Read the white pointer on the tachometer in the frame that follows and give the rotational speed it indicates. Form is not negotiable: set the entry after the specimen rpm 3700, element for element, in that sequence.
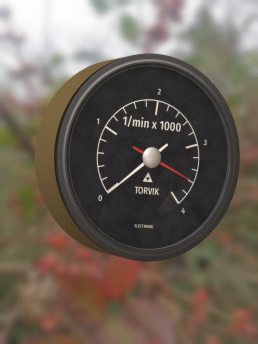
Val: rpm 0
